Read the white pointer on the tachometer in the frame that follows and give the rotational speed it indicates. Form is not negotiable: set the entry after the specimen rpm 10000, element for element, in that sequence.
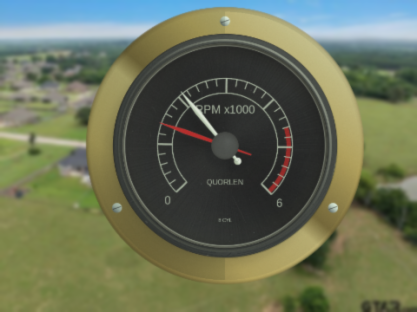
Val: rpm 2100
